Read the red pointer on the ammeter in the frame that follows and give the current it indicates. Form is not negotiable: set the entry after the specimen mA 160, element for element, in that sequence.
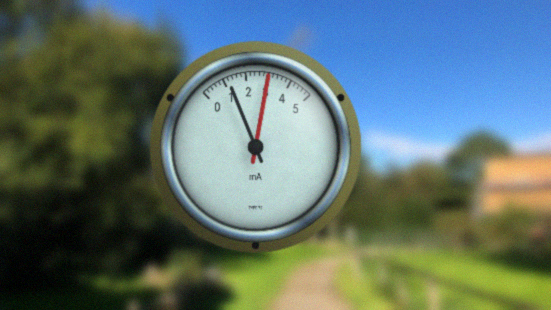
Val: mA 3
